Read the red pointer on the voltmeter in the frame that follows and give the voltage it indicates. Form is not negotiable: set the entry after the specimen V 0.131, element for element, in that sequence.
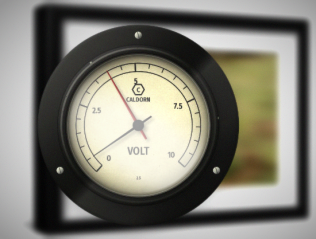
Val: V 4
